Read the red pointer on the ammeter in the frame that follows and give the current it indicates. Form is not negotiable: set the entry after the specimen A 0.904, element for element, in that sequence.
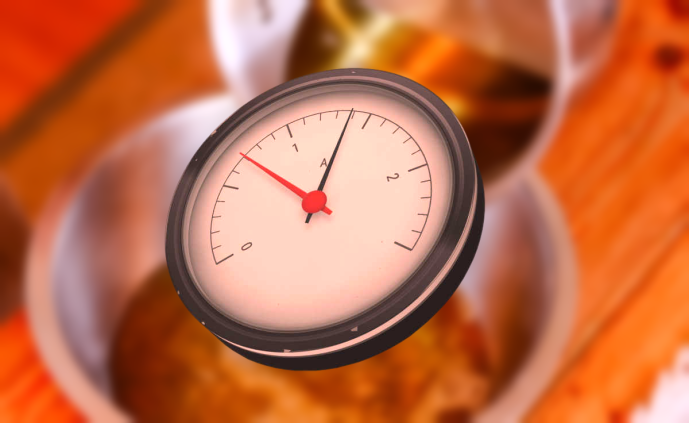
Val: A 0.7
